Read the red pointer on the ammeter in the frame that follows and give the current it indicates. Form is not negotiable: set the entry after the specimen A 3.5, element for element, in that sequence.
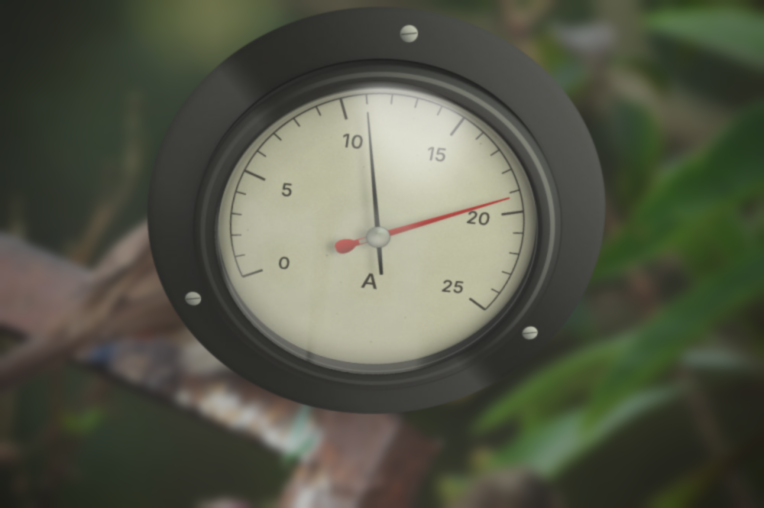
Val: A 19
